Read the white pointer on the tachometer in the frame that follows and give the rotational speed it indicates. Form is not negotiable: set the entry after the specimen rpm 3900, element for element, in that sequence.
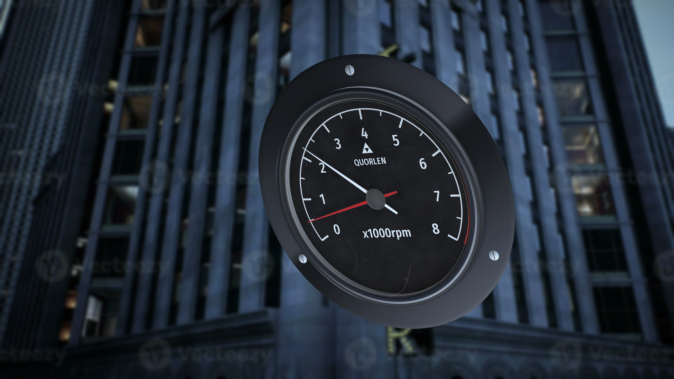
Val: rpm 2250
